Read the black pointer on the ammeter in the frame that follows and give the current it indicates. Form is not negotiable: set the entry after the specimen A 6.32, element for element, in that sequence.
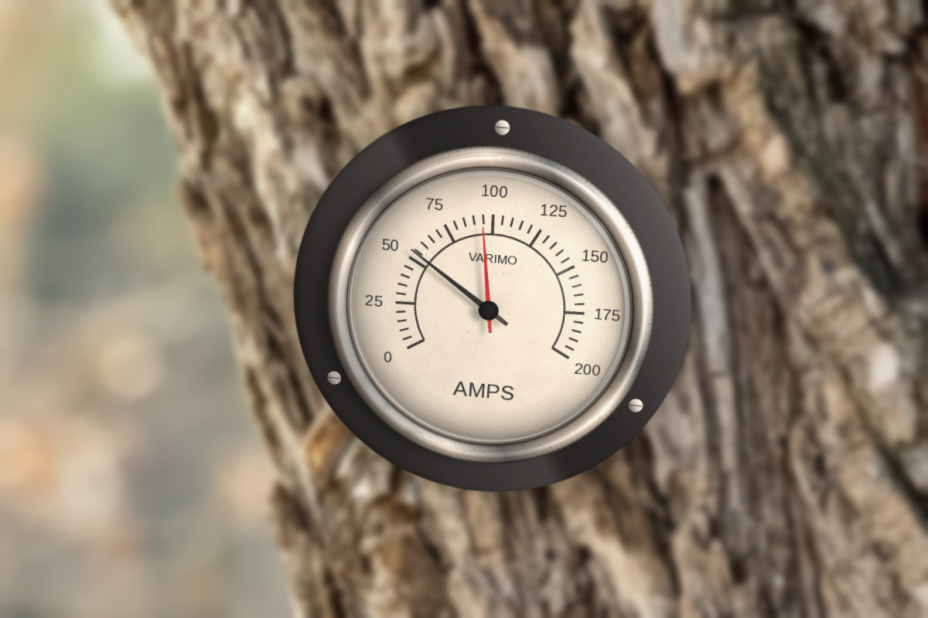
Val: A 55
